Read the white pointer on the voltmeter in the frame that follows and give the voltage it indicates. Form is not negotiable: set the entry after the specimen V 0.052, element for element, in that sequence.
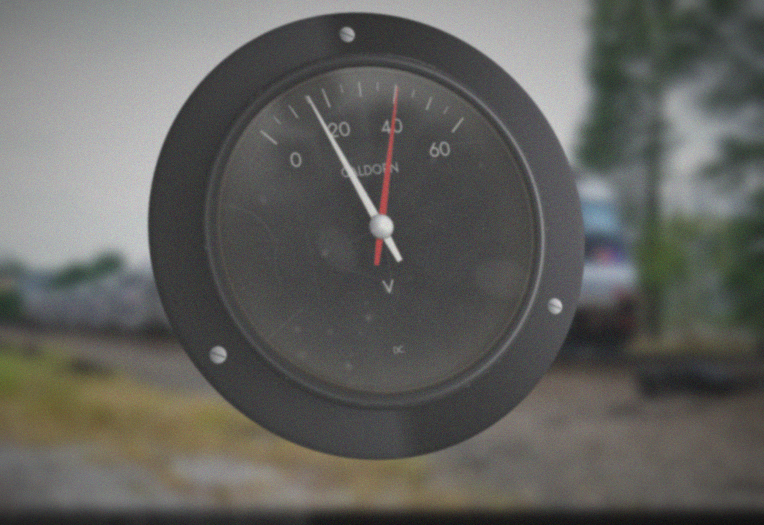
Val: V 15
